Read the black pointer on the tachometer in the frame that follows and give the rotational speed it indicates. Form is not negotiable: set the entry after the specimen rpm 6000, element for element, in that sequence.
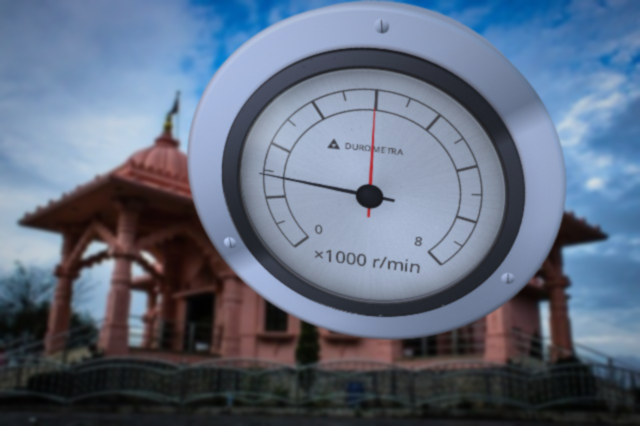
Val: rpm 1500
